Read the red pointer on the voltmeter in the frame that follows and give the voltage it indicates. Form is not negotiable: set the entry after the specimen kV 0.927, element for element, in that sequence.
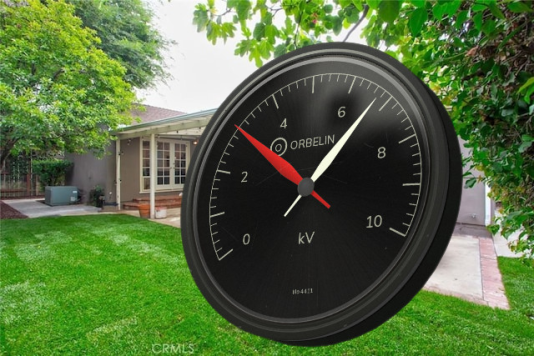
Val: kV 3
